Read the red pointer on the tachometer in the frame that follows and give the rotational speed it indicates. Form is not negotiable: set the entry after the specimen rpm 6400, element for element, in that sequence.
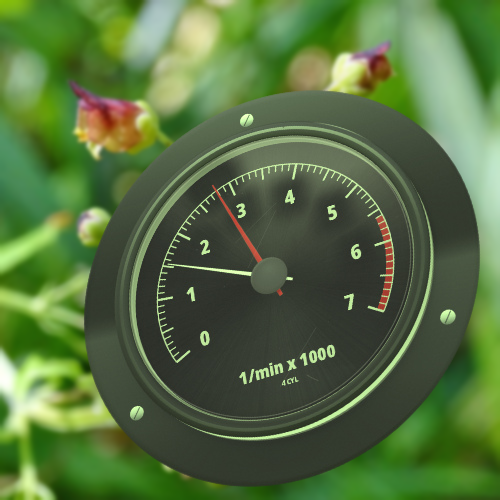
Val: rpm 2800
